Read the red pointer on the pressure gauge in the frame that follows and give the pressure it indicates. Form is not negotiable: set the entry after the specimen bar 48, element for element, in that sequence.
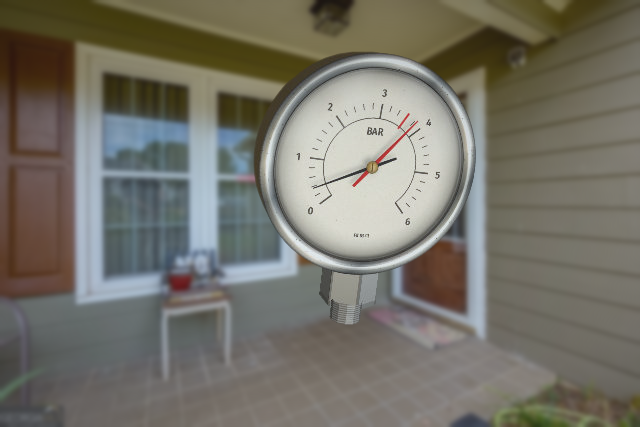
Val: bar 3.8
